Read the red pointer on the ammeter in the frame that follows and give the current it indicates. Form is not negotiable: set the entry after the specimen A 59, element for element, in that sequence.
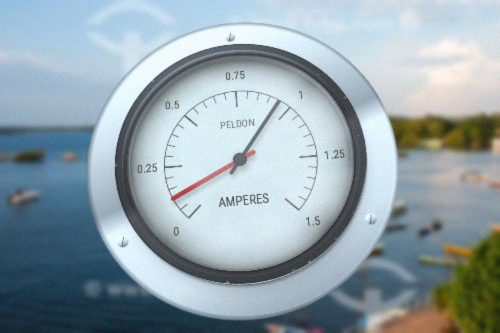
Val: A 0.1
